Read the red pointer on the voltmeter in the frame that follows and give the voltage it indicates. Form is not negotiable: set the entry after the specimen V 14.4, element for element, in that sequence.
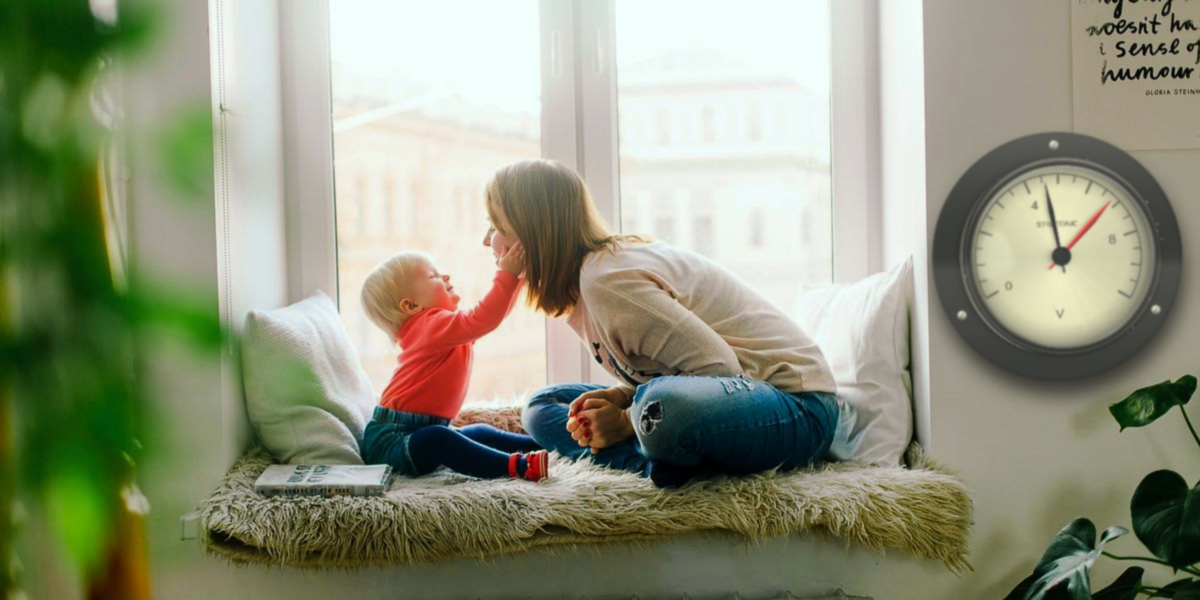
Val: V 6.75
